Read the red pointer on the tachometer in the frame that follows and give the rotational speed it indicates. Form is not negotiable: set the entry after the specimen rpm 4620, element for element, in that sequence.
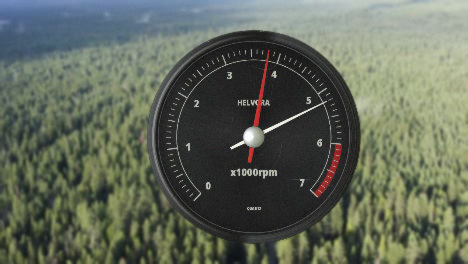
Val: rpm 3800
